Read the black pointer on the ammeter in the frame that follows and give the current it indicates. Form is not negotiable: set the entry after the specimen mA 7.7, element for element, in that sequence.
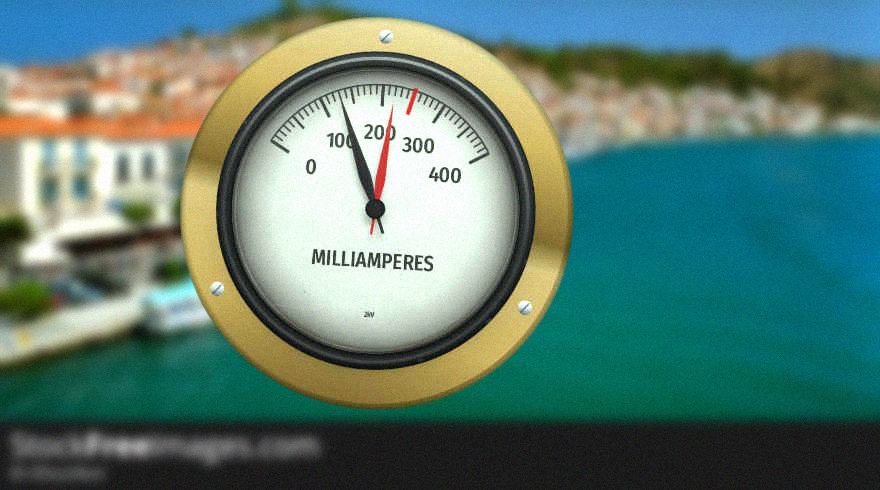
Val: mA 130
